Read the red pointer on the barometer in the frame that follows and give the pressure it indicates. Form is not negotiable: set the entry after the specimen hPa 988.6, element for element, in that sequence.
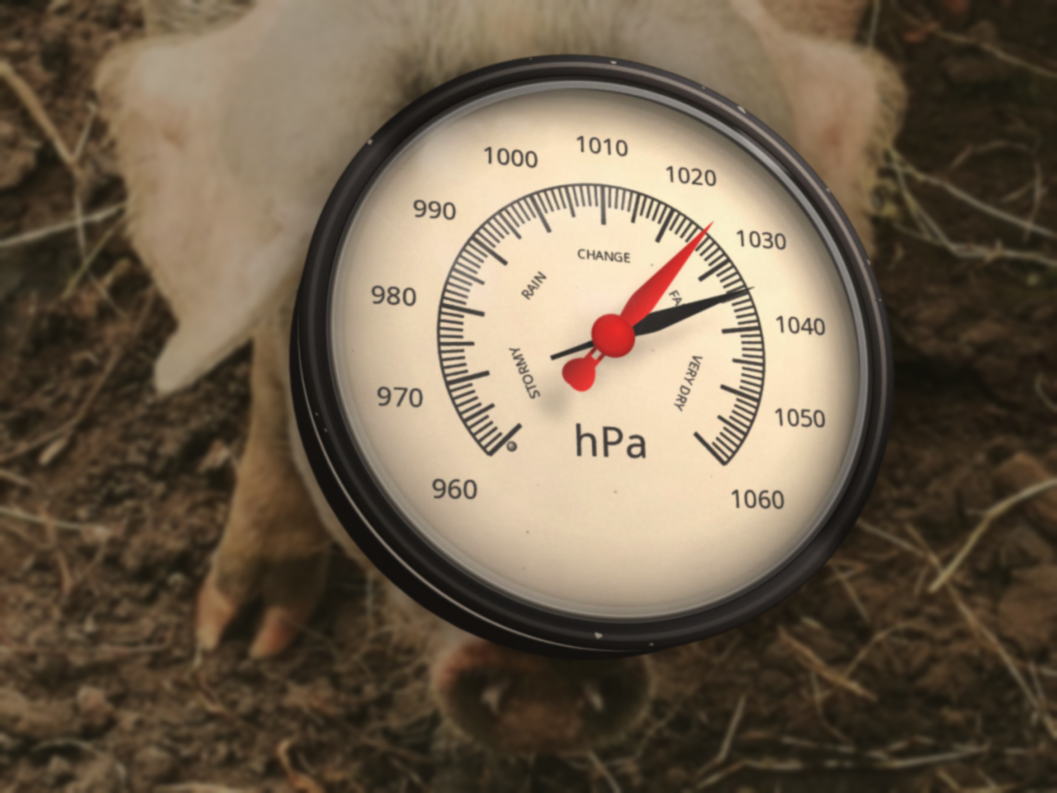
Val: hPa 1025
